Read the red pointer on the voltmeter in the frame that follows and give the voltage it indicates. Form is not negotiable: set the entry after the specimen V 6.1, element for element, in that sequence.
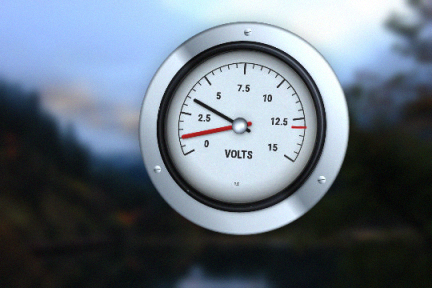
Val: V 1
